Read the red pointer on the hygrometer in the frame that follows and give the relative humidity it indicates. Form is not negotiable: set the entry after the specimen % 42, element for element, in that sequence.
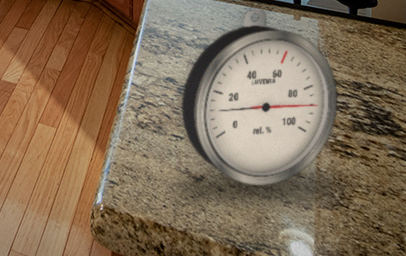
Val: % 88
